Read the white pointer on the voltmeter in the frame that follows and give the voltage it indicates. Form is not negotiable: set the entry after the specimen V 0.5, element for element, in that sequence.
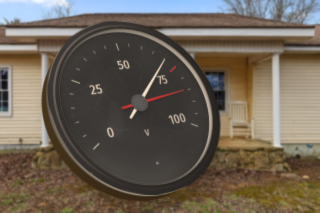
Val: V 70
